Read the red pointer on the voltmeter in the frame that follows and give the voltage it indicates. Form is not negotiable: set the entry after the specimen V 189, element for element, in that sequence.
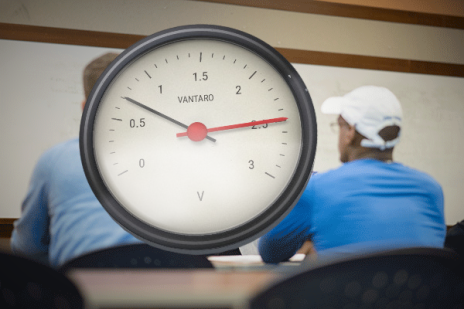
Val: V 2.5
